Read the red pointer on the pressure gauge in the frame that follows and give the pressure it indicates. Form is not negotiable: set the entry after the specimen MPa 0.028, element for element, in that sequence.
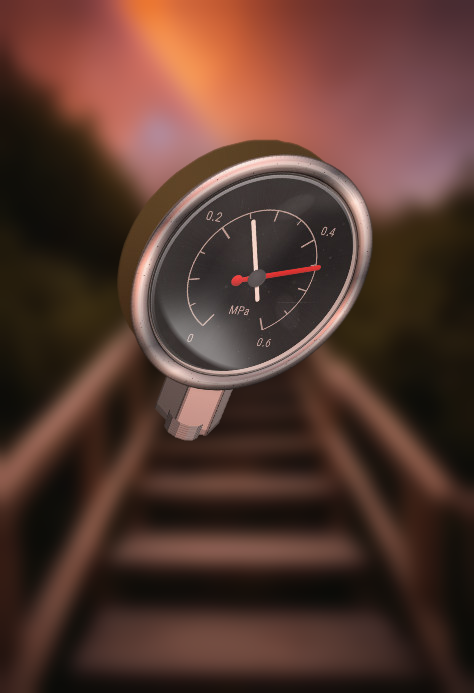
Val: MPa 0.45
